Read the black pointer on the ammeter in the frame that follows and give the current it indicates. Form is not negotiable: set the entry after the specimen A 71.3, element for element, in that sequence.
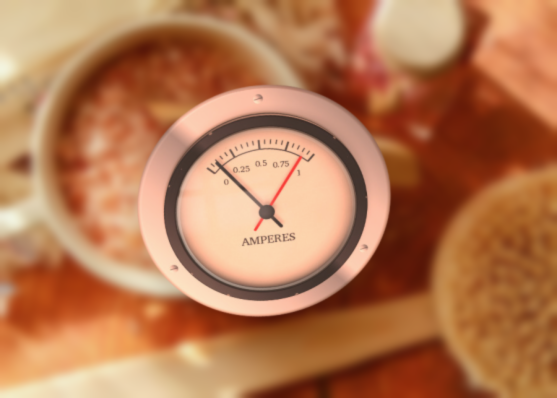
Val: A 0.1
